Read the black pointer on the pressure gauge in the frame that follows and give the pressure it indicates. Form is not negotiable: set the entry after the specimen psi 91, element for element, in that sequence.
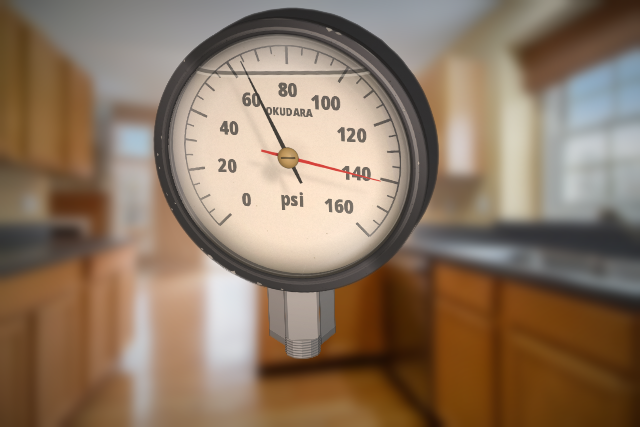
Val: psi 65
